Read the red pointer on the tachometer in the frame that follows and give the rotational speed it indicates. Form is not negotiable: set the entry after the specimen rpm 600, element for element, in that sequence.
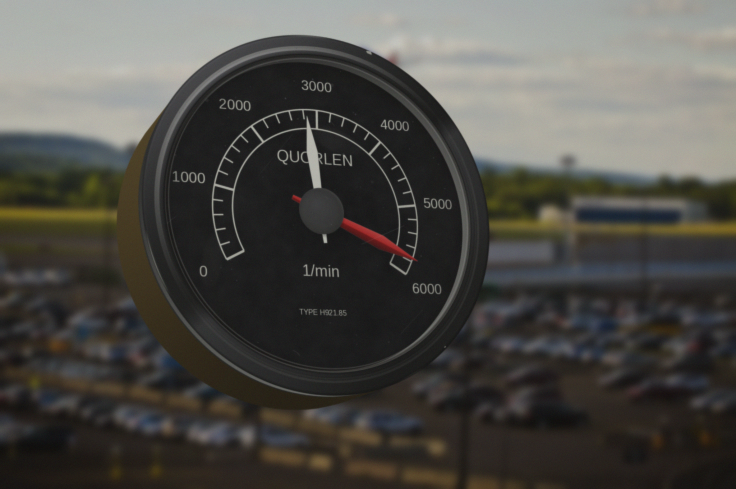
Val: rpm 5800
